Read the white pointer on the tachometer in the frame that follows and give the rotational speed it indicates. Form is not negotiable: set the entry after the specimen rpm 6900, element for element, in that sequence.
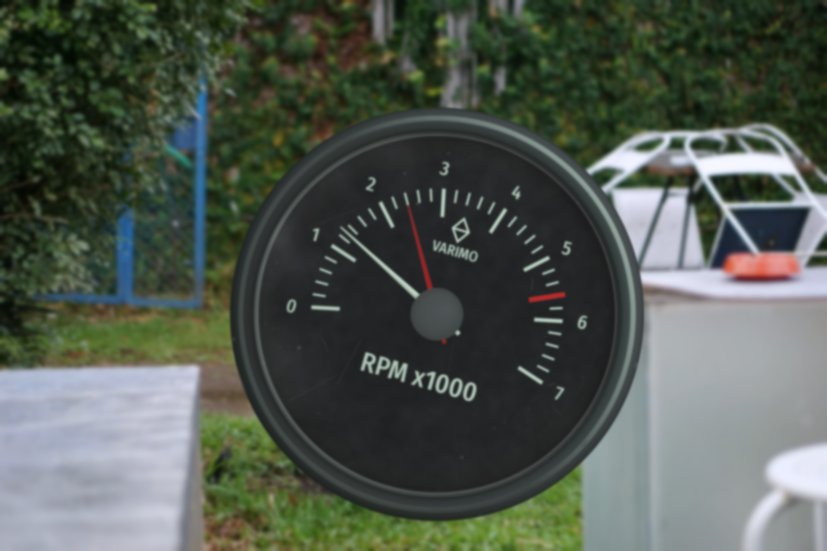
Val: rpm 1300
